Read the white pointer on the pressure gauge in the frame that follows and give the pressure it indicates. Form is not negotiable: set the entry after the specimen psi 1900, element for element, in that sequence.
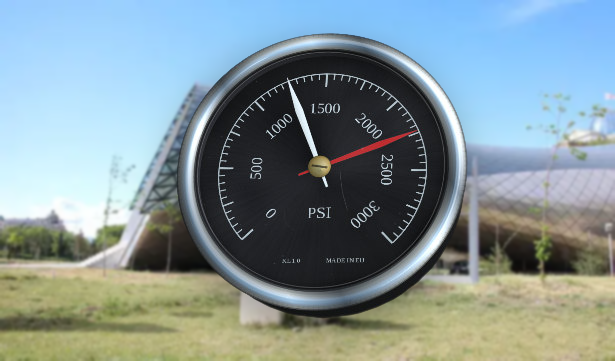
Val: psi 1250
